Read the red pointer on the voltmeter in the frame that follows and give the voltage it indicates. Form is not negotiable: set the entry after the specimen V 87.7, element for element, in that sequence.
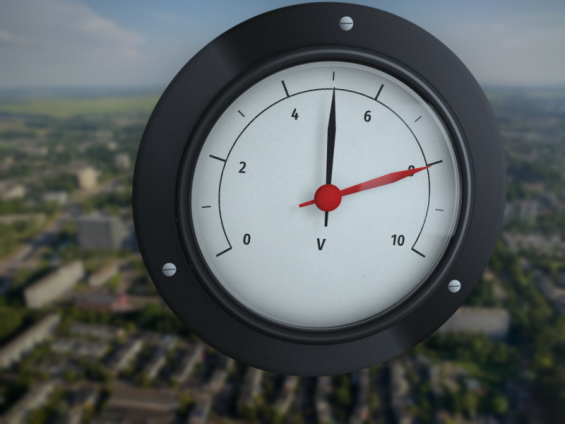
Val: V 8
